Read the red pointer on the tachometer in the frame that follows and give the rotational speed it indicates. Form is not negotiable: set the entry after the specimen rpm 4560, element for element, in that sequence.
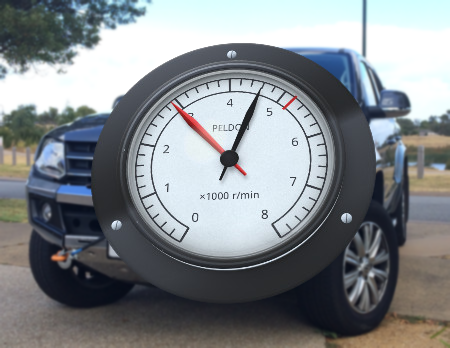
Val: rpm 2900
